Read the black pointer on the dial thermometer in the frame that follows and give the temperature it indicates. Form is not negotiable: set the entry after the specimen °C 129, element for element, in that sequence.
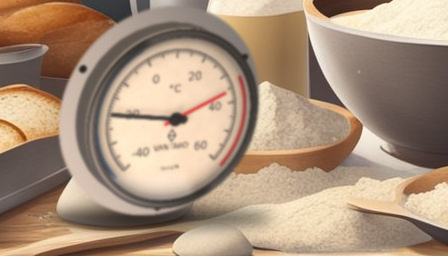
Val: °C -20
